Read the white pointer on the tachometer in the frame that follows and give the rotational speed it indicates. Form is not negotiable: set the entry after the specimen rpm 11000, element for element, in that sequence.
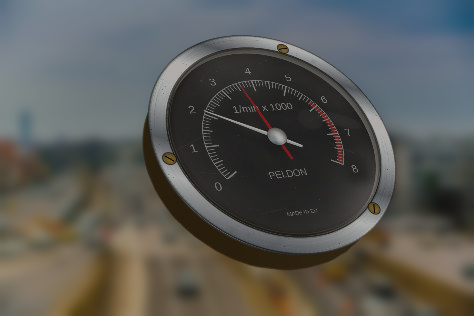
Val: rpm 2000
